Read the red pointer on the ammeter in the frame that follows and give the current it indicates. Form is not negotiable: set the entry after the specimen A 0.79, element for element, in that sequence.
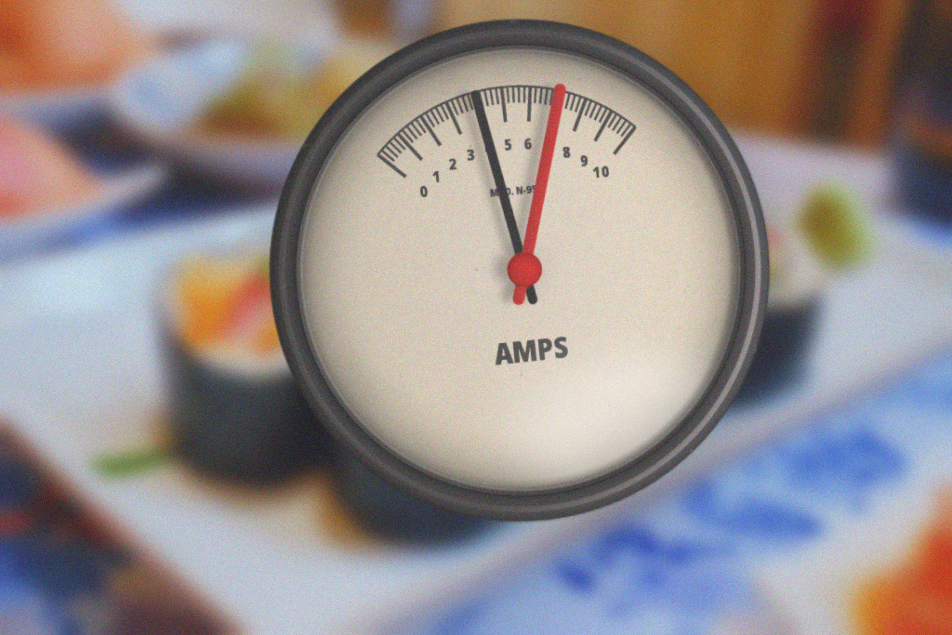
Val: A 7
